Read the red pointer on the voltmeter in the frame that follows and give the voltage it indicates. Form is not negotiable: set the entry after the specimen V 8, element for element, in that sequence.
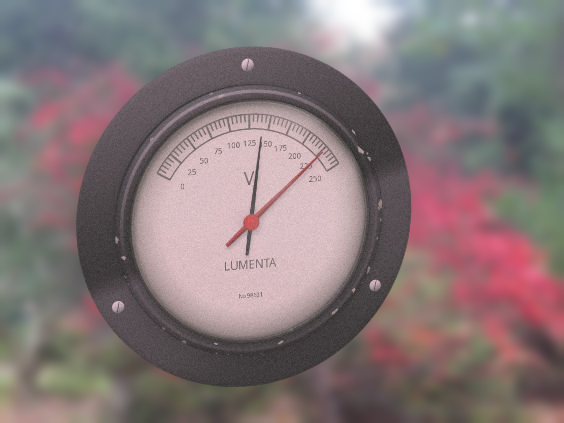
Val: V 225
